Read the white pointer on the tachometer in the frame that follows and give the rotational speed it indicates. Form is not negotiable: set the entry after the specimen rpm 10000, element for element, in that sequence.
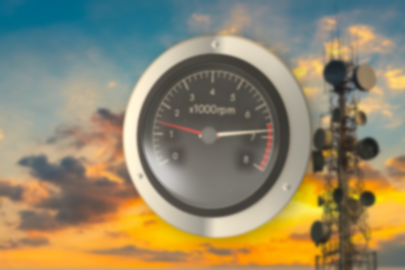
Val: rpm 6800
